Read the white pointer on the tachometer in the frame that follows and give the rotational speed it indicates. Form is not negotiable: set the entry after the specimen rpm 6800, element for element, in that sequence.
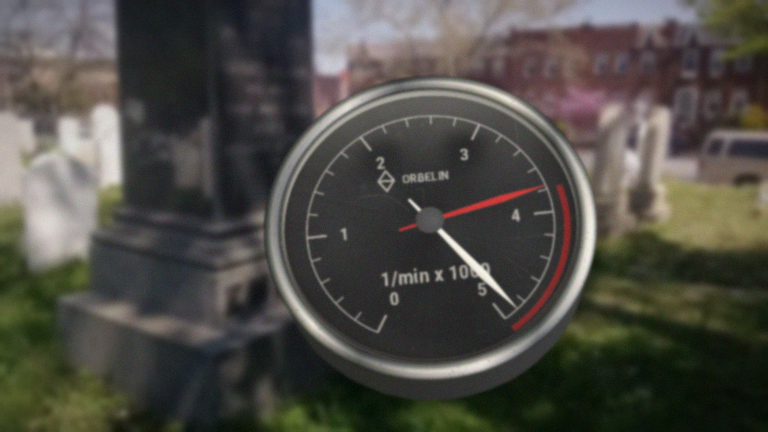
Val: rpm 4900
